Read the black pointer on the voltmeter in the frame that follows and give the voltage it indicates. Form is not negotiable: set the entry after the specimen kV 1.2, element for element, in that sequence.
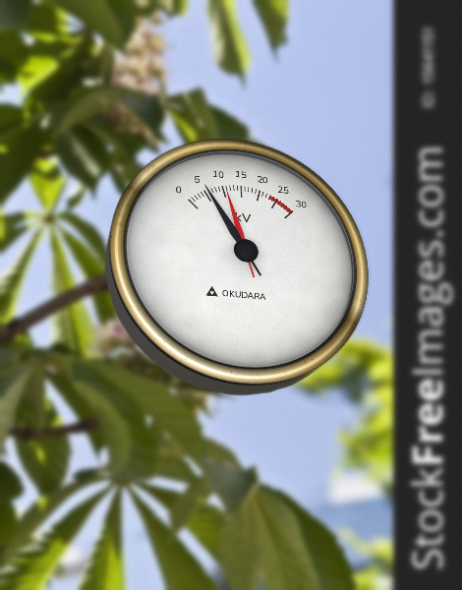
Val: kV 5
